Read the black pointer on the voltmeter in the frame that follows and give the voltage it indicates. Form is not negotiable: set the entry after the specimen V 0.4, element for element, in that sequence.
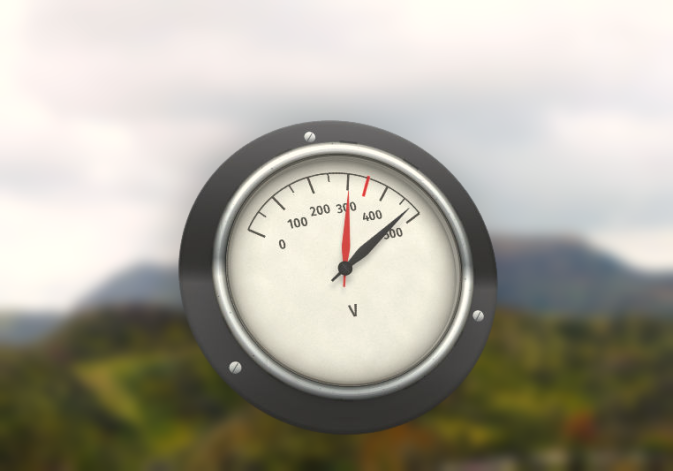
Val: V 475
